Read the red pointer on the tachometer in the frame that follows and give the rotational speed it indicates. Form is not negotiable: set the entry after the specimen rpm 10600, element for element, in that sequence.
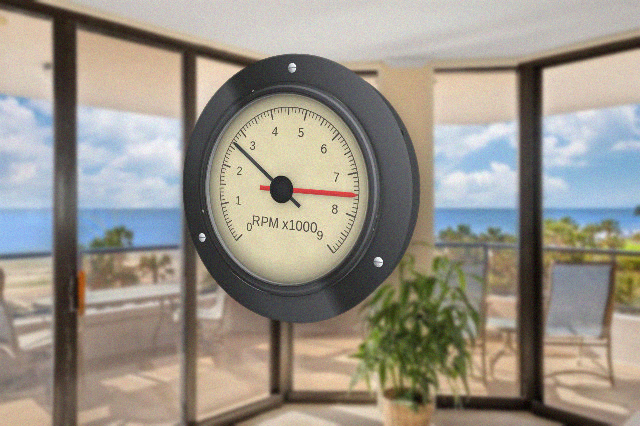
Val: rpm 7500
